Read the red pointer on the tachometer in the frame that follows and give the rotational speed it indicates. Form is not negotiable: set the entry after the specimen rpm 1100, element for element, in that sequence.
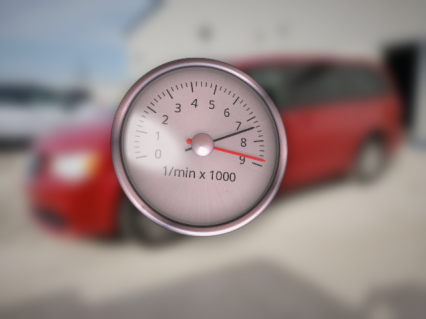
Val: rpm 8800
